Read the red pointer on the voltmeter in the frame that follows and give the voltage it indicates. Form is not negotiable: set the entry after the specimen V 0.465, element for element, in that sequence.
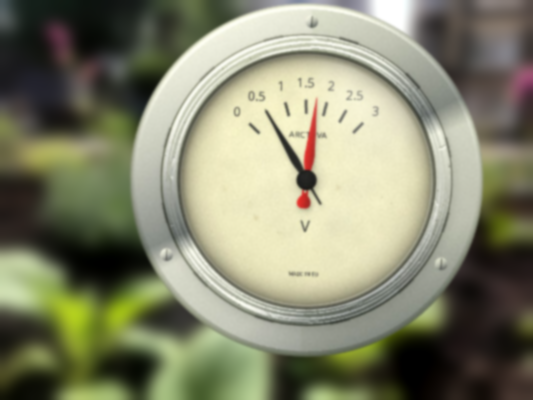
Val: V 1.75
